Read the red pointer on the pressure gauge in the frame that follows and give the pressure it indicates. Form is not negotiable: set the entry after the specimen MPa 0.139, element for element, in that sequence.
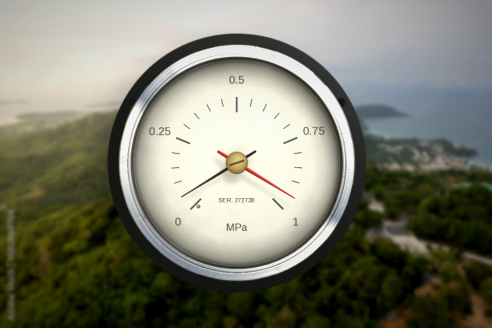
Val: MPa 0.95
